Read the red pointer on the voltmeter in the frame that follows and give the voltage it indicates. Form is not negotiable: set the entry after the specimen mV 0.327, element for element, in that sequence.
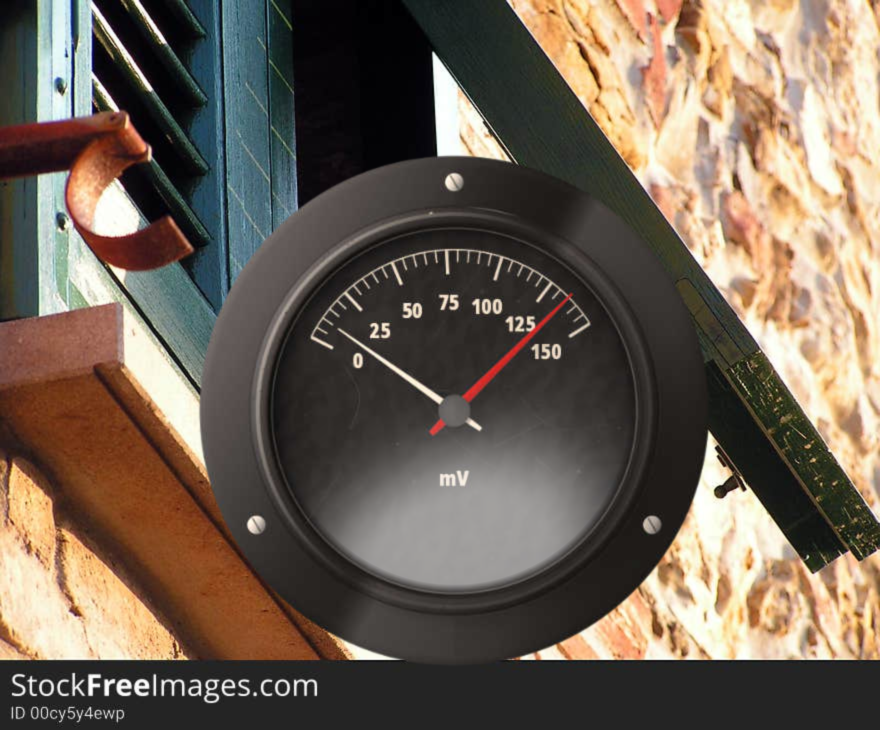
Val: mV 135
